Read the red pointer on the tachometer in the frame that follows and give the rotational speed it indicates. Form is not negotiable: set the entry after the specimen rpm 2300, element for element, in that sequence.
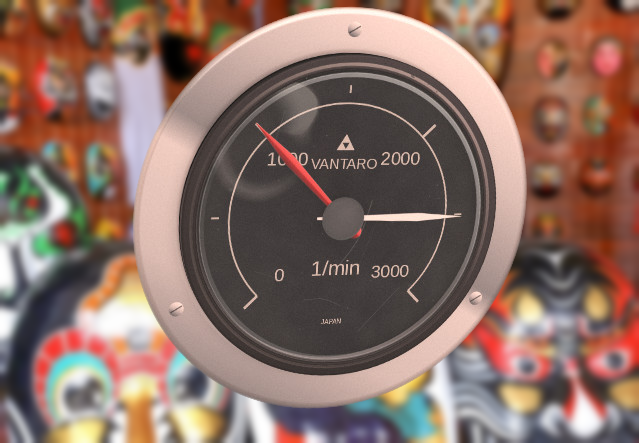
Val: rpm 1000
